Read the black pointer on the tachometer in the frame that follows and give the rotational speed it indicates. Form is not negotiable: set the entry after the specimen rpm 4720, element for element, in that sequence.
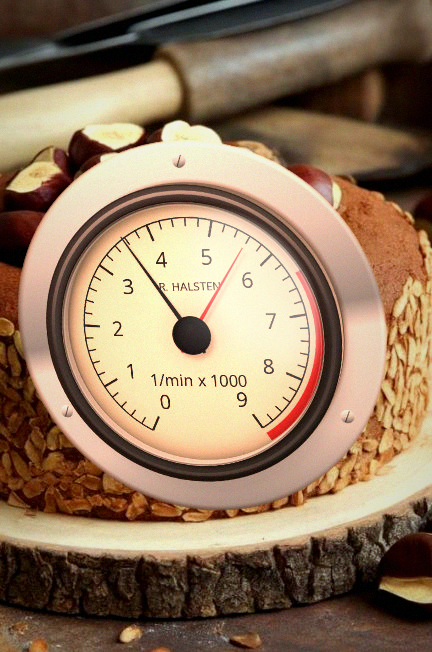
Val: rpm 3600
